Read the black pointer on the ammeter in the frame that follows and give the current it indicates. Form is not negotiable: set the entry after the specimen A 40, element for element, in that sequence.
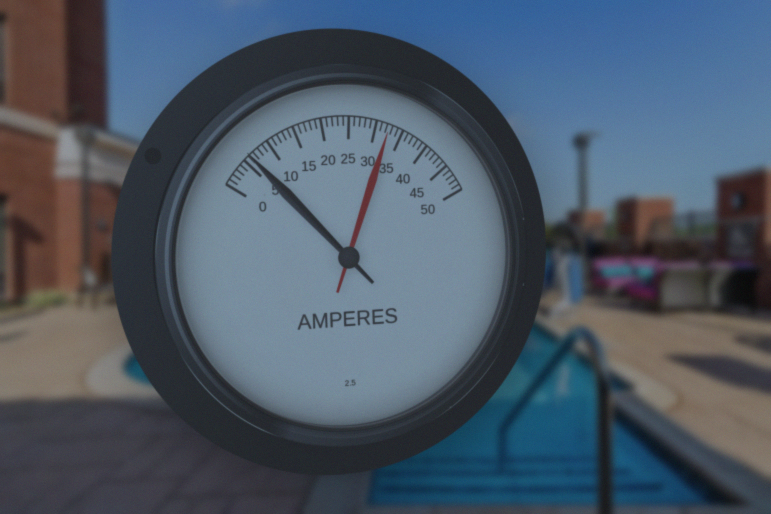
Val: A 6
